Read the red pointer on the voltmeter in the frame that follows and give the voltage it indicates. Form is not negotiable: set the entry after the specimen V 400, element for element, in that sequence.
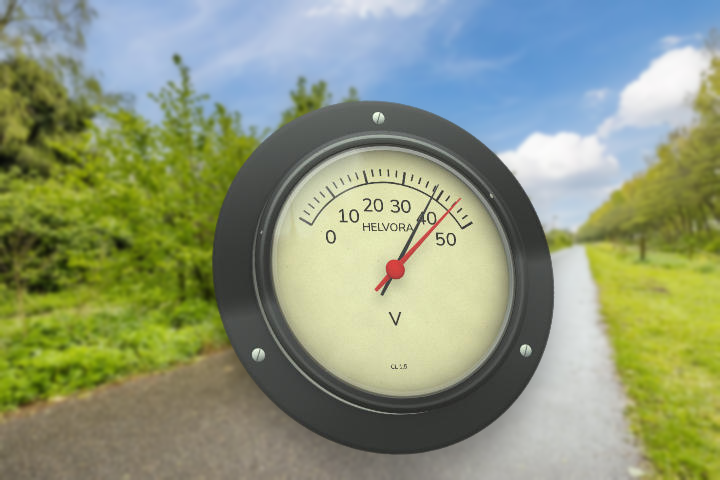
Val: V 44
